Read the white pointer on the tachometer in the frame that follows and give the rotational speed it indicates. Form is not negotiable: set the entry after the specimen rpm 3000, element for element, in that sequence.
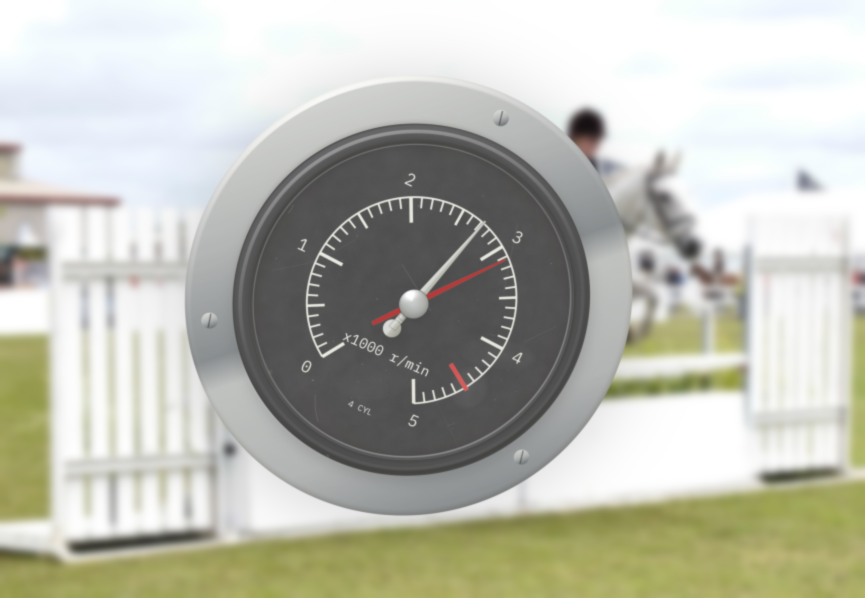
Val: rpm 2700
